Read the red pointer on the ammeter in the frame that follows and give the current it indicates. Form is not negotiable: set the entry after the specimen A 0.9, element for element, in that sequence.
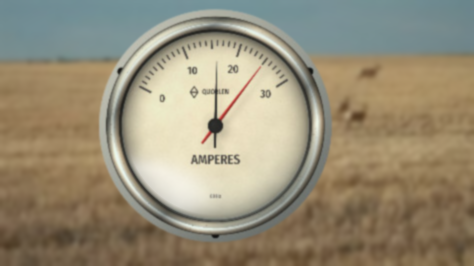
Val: A 25
